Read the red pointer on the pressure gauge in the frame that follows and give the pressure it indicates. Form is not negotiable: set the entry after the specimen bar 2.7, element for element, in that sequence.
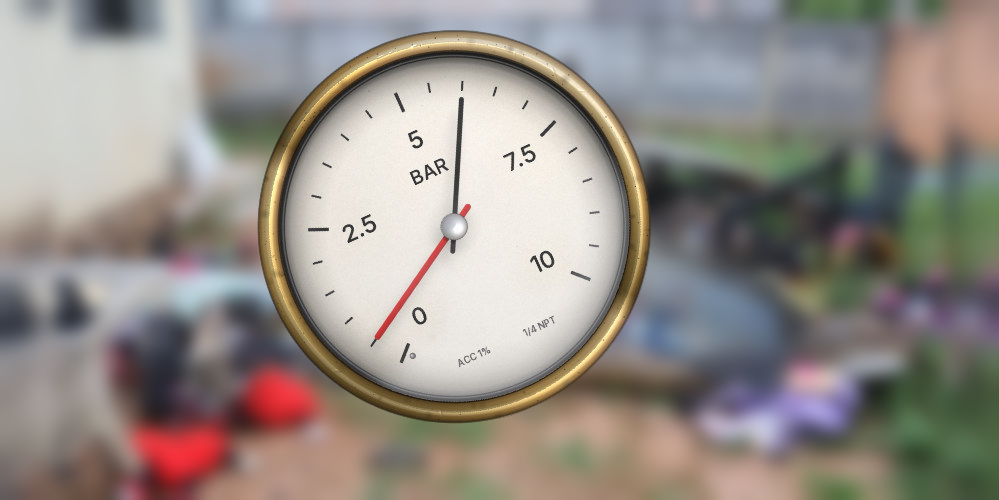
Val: bar 0.5
